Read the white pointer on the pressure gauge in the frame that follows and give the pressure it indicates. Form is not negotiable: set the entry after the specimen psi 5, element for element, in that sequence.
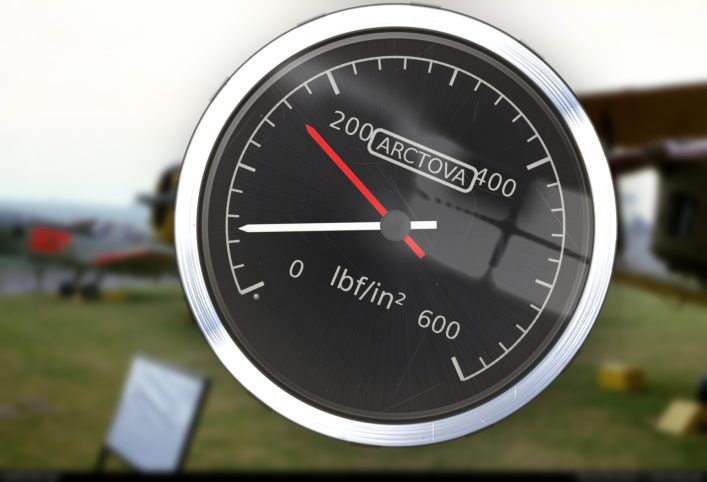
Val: psi 50
